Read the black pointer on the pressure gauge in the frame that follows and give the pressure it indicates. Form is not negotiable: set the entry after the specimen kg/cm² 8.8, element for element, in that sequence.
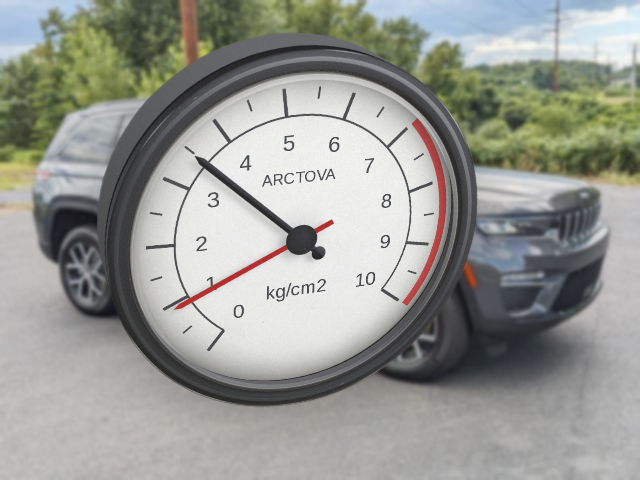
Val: kg/cm² 3.5
